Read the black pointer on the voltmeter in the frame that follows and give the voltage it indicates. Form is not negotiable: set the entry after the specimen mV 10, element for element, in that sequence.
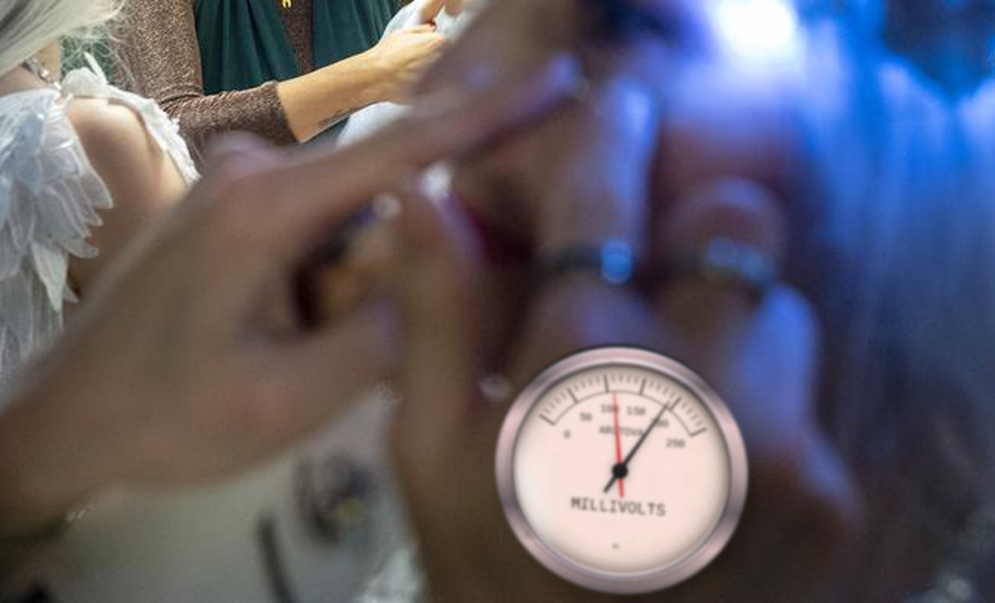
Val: mV 190
